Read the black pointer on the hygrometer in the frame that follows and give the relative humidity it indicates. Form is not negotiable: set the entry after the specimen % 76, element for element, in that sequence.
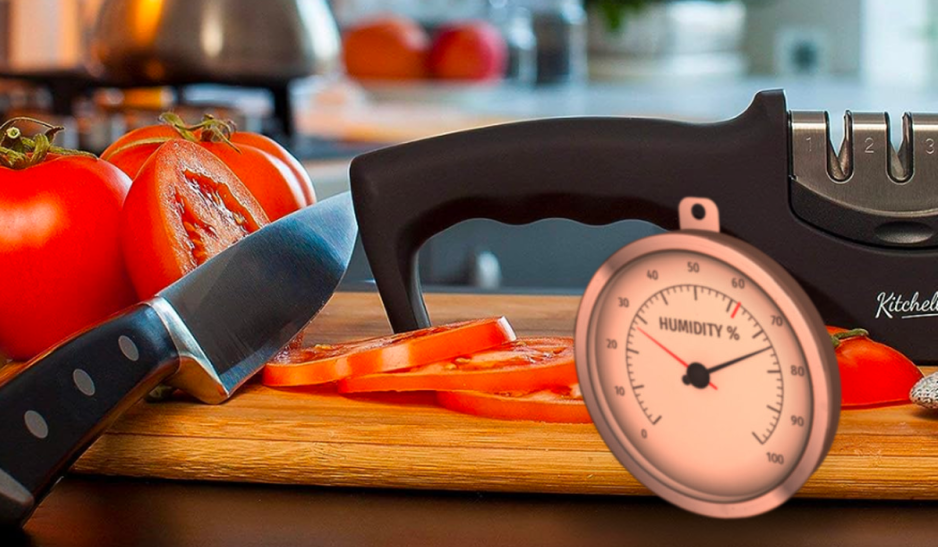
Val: % 74
